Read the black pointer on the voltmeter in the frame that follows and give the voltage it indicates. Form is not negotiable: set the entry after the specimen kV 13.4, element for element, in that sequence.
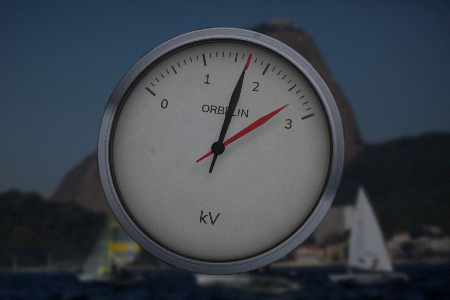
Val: kV 1.7
